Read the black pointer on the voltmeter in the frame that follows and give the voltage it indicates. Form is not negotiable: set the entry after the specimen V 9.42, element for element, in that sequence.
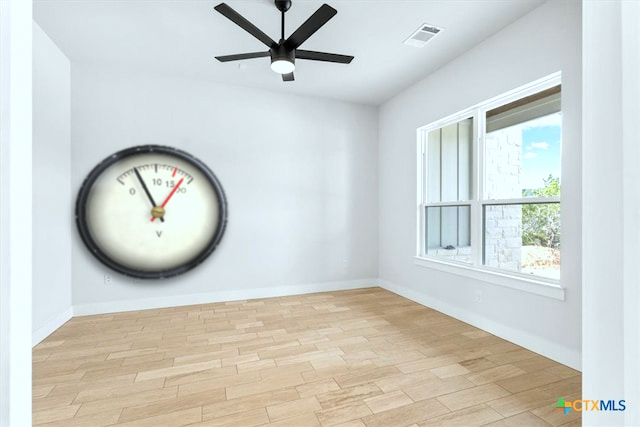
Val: V 5
